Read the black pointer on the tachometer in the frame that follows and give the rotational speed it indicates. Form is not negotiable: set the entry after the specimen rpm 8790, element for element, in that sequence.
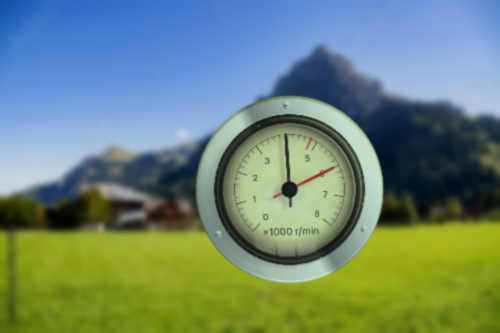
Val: rpm 4000
